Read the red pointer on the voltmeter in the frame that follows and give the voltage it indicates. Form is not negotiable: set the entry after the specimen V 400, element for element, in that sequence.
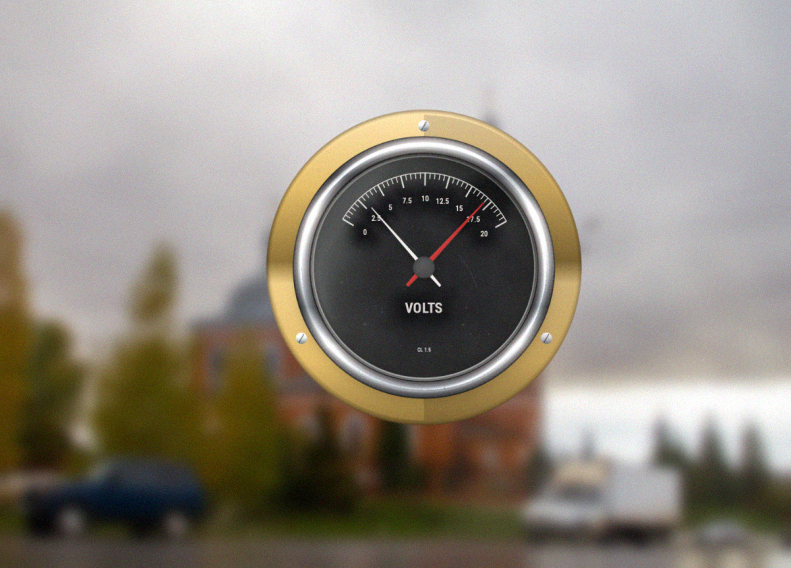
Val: V 17
